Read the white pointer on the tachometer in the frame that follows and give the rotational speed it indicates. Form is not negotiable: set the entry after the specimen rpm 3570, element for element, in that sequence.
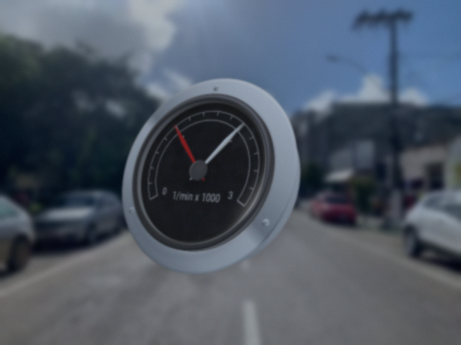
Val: rpm 2000
